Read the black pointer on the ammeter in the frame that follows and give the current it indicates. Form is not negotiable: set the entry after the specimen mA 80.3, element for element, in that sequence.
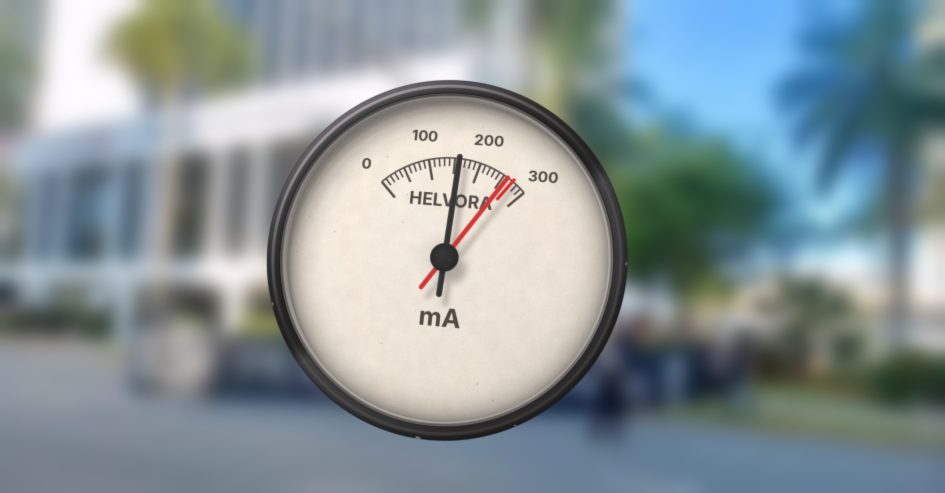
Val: mA 160
